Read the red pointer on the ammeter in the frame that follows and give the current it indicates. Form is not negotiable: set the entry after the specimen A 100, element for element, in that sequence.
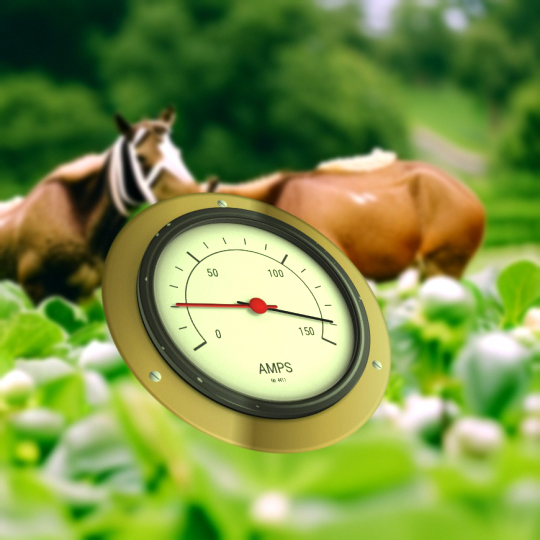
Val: A 20
